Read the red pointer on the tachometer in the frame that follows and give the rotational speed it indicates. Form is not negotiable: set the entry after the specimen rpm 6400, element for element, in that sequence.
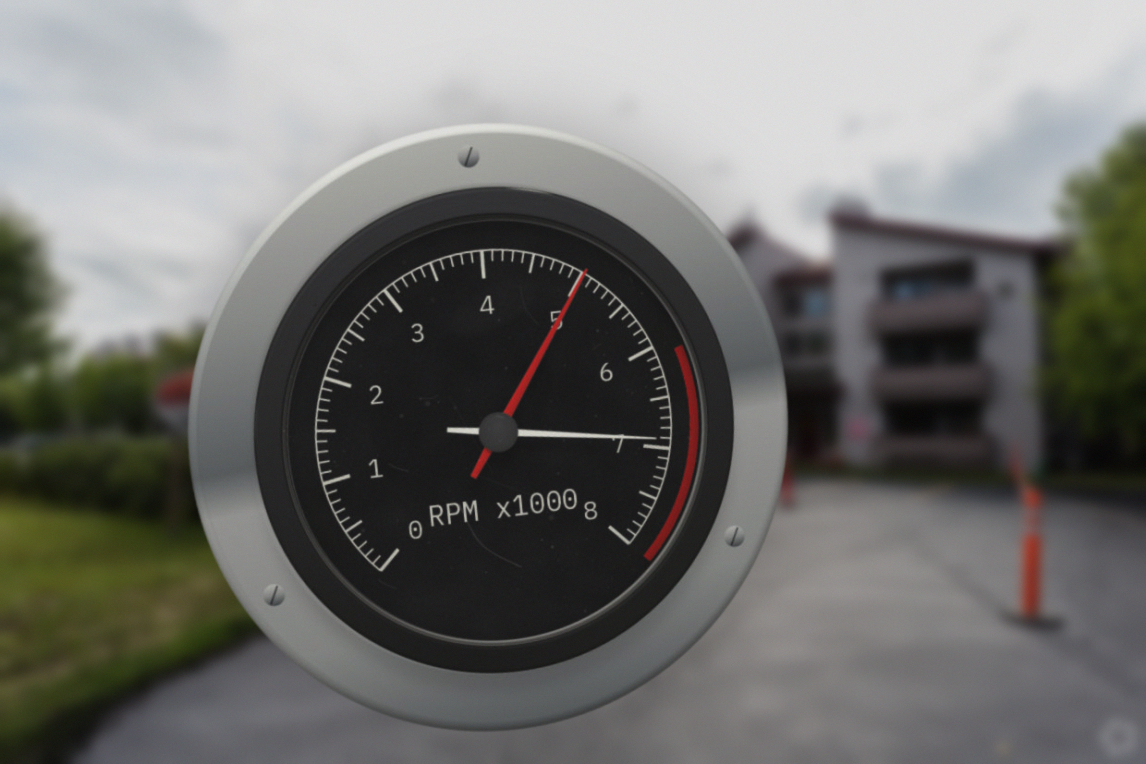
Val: rpm 5000
